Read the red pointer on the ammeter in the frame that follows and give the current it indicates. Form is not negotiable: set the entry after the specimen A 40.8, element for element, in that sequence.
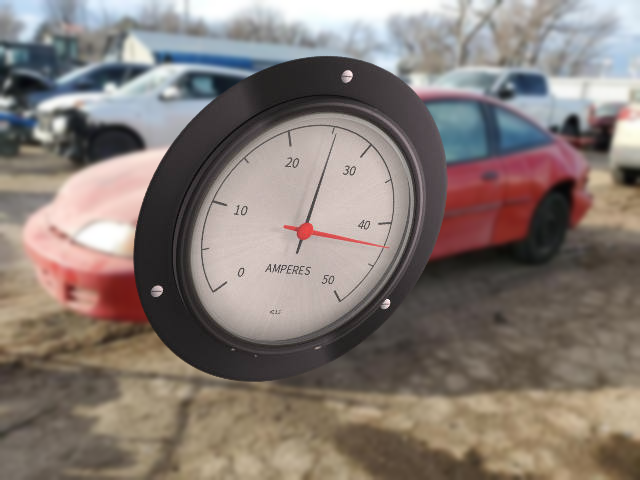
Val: A 42.5
